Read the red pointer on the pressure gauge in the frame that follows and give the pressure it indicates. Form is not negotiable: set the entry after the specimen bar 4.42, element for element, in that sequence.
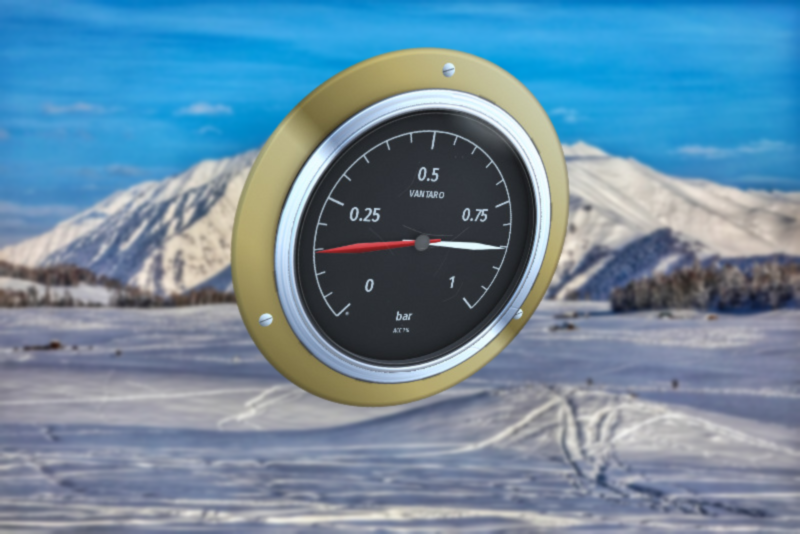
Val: bar 0.15
